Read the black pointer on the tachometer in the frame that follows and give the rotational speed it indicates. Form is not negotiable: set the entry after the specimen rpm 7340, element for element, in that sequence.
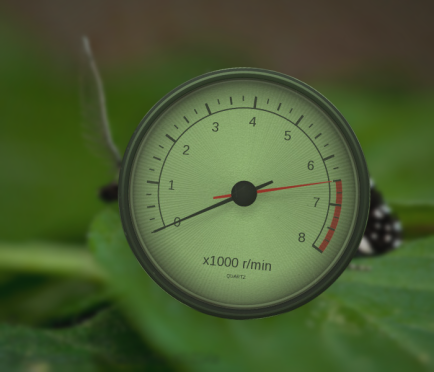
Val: rpm 0
